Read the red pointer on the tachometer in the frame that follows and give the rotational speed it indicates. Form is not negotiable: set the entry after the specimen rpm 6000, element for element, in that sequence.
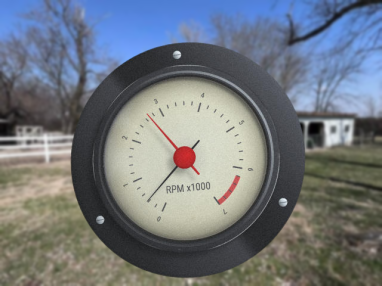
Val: rpm 2700
